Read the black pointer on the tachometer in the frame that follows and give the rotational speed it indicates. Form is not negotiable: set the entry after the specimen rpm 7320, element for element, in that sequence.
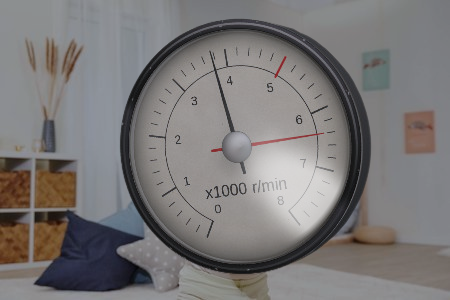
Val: rpm 3800
